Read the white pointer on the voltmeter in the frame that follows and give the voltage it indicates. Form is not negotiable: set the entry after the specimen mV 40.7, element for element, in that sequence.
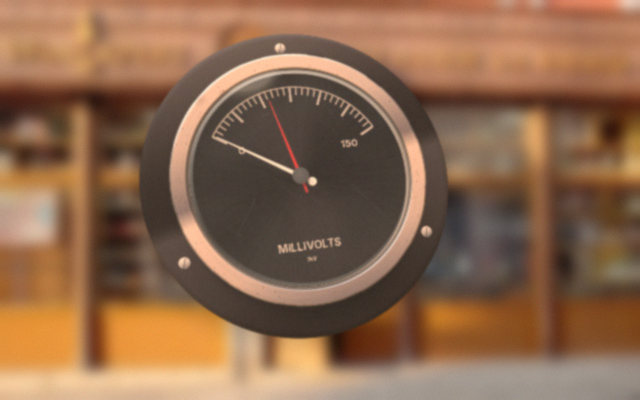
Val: mV 0
